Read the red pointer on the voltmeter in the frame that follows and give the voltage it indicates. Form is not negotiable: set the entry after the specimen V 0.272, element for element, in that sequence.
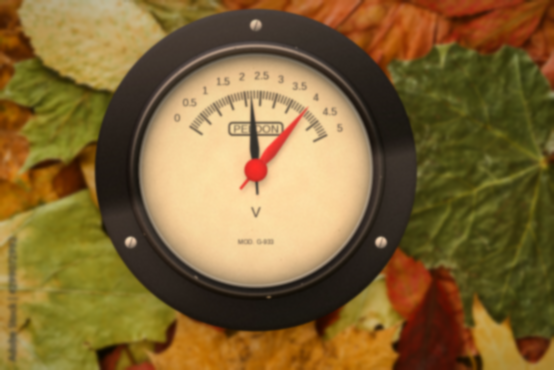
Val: V 4
